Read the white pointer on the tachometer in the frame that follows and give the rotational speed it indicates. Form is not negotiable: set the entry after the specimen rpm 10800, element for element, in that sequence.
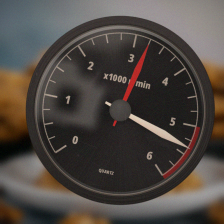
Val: rpm 5375
